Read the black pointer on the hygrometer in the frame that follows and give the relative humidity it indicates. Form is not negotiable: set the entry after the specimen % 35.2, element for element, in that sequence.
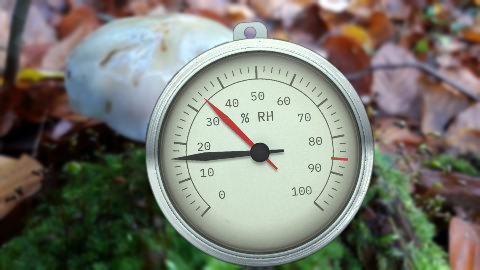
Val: % 16
